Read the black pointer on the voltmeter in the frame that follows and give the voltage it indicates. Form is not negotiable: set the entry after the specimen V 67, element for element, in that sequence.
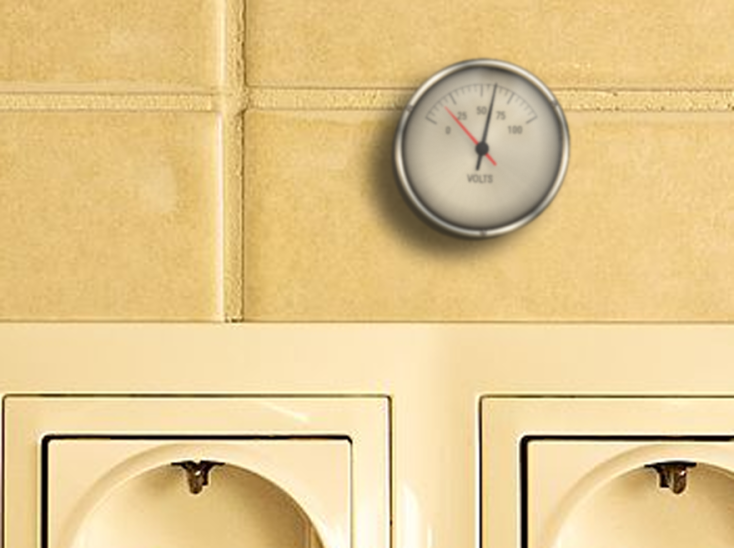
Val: V 60
